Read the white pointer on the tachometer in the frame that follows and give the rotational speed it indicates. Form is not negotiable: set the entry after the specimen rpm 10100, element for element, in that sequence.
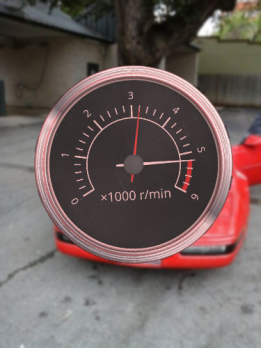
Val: rpm 5200
